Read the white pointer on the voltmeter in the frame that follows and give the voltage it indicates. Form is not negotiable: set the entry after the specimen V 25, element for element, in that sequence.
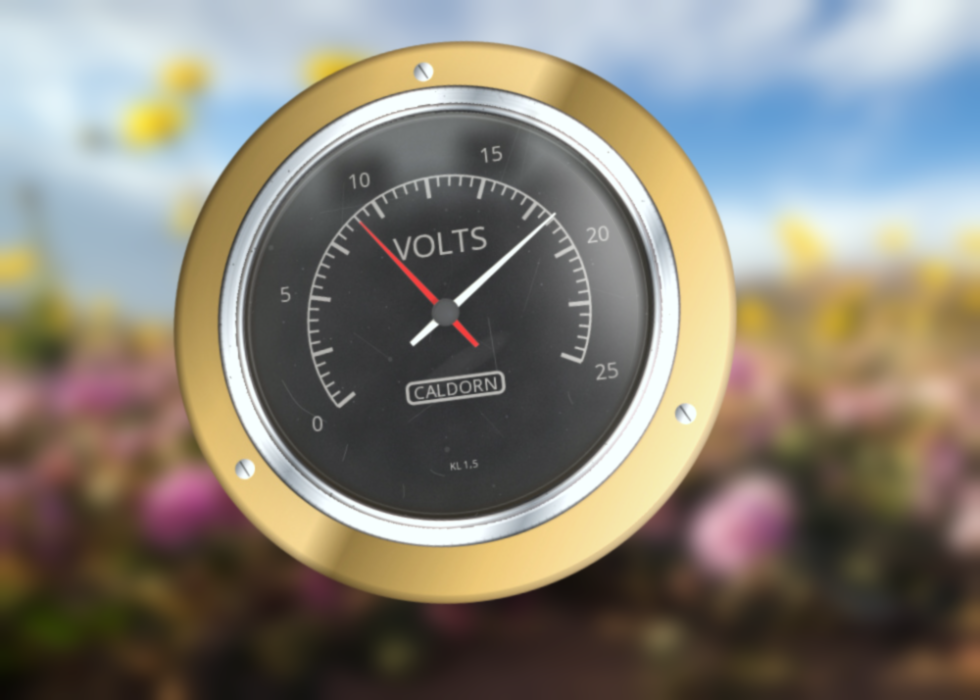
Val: V 18.5
